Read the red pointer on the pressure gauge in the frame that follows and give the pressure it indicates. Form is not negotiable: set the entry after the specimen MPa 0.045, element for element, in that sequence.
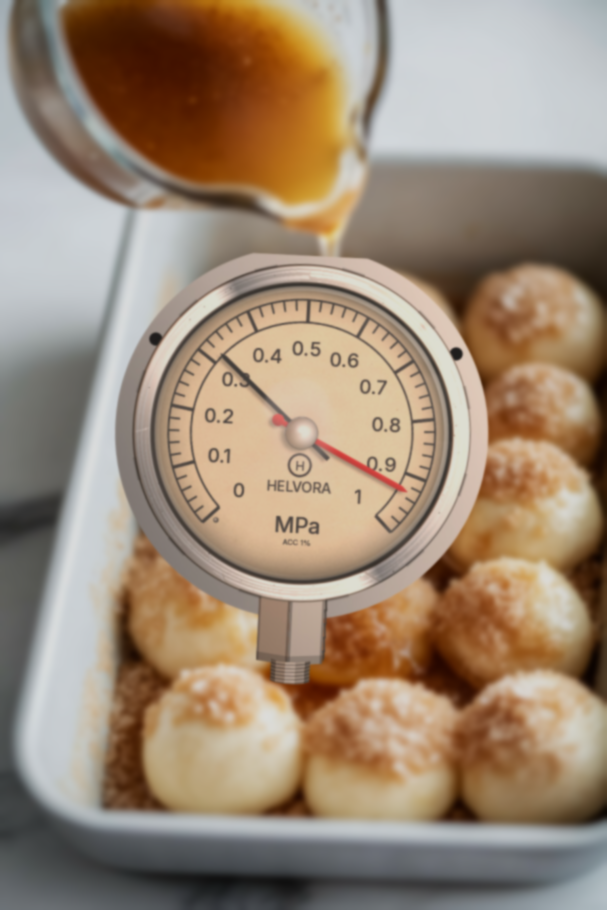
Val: MPa 0.93
